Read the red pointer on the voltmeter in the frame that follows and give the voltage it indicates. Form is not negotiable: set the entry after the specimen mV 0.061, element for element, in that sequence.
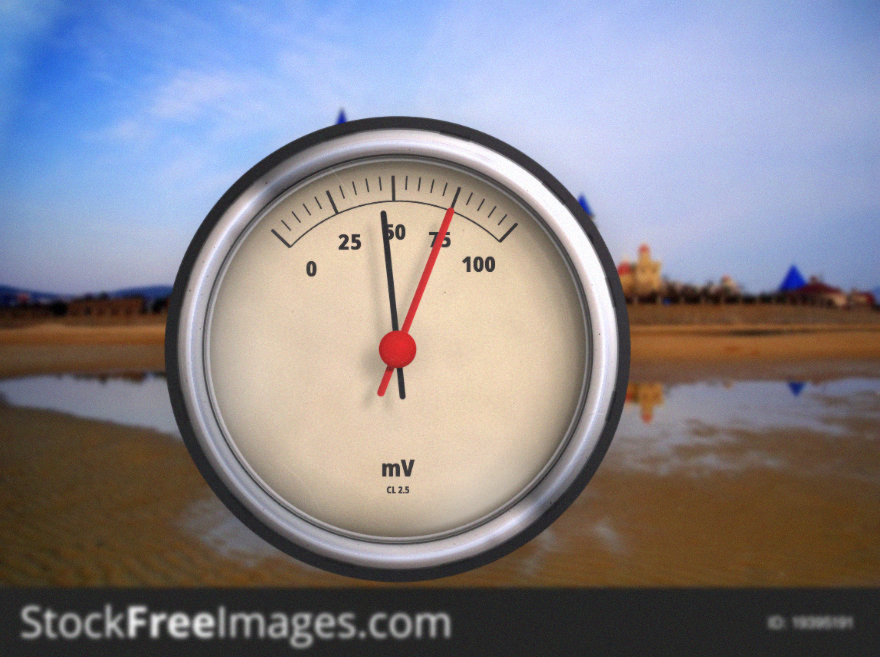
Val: mV 75
